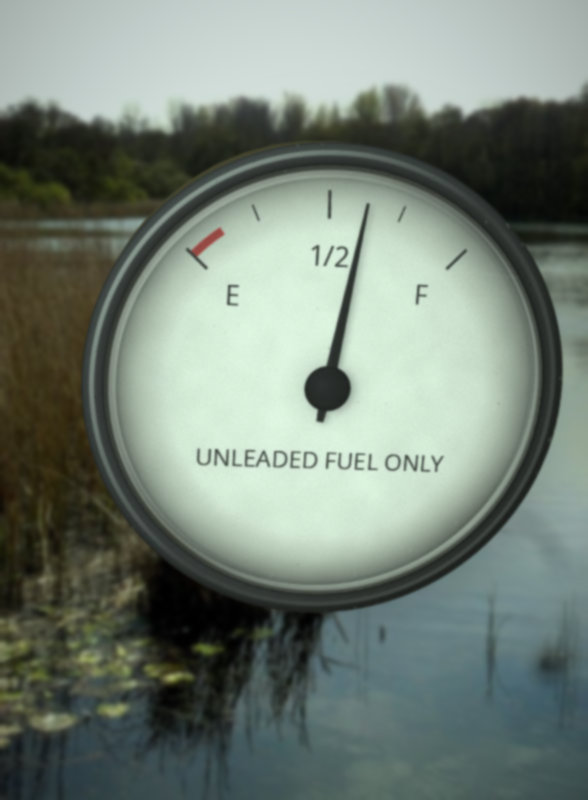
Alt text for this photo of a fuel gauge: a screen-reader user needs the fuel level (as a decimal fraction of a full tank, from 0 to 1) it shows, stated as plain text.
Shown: 0.625
